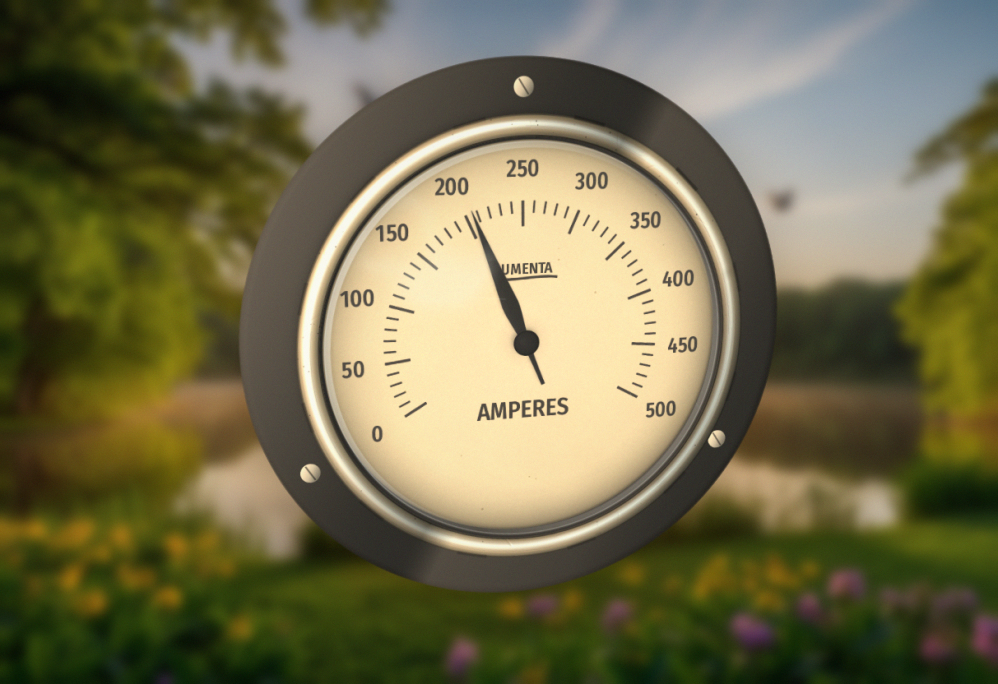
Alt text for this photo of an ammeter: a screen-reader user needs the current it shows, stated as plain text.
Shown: 205 A
